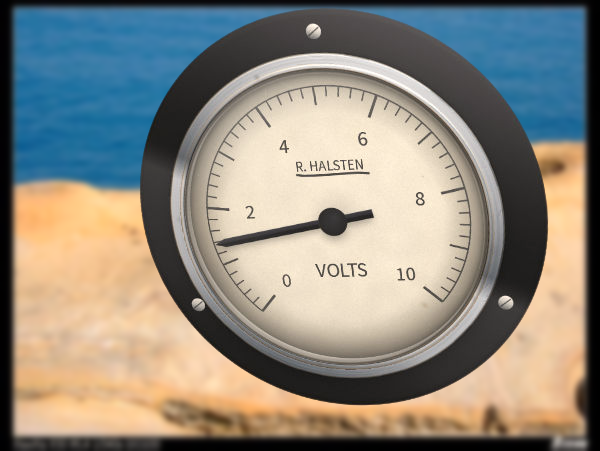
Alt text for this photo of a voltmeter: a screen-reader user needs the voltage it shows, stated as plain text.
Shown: 1.4 V
